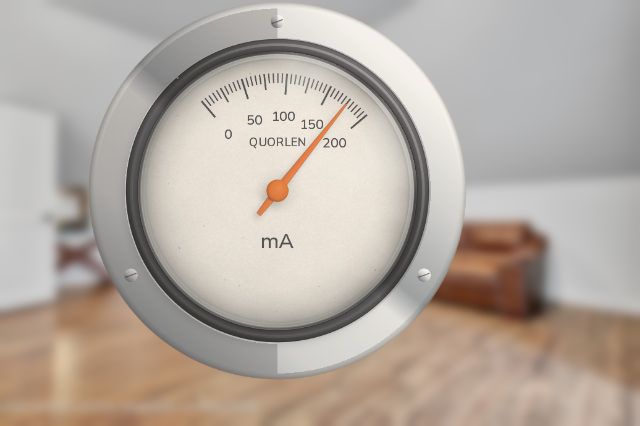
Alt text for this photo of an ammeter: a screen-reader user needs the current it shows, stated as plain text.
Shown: 175 mA
